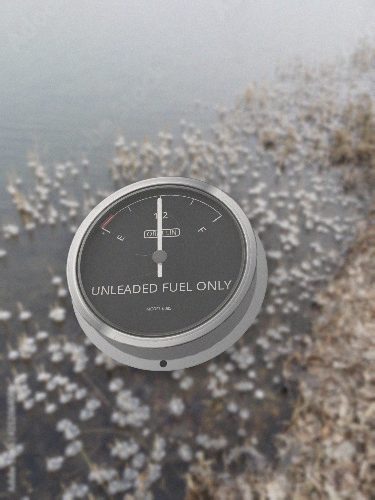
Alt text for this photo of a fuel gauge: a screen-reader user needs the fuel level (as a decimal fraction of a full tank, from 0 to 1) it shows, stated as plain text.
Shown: 0.5
